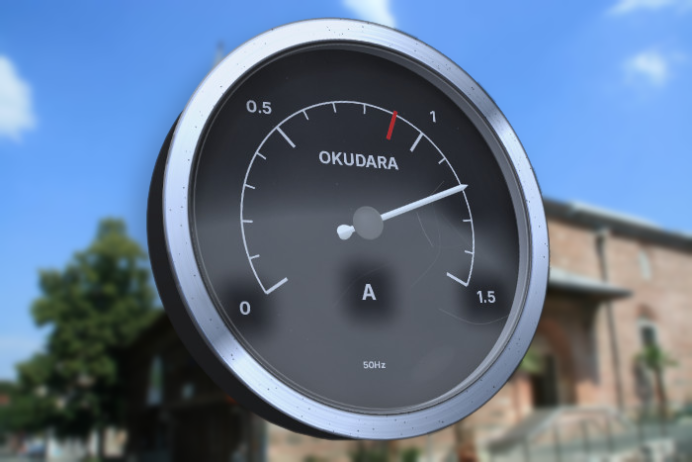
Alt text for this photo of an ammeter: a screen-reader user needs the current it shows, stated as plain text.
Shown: 1.2 A
